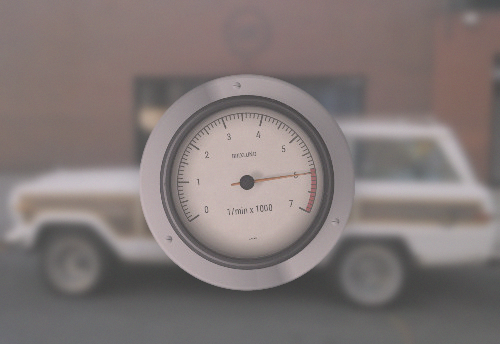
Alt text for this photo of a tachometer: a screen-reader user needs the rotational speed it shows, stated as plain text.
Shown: 6000 rpm
